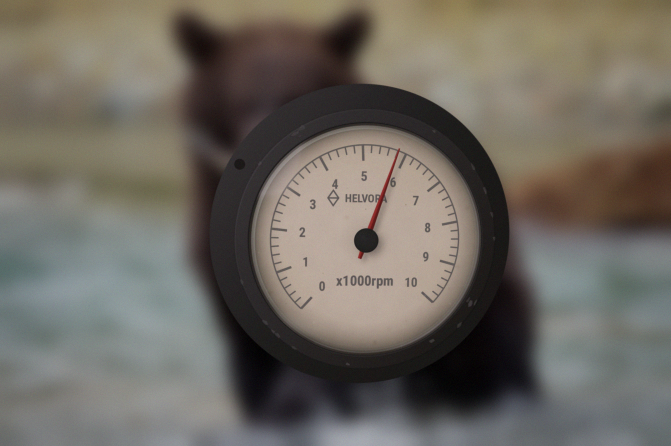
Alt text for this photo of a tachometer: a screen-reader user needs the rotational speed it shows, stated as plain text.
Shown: 5800 rpm
